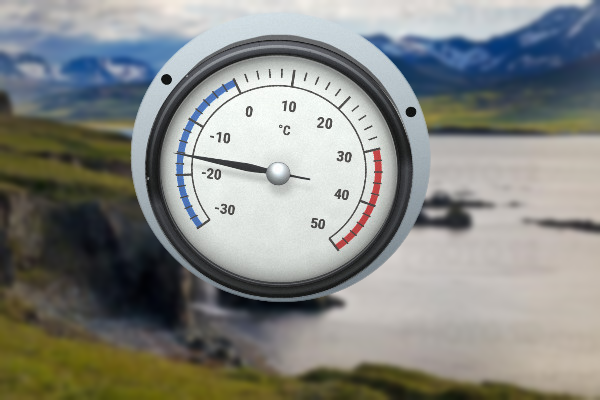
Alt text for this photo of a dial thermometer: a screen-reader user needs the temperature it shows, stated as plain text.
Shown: -16 °C
